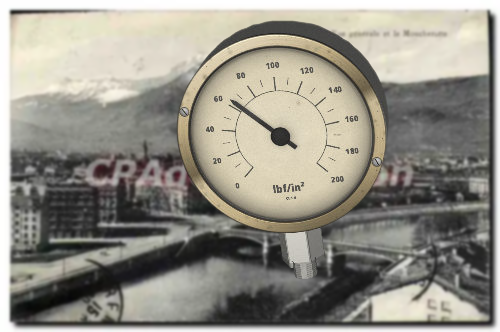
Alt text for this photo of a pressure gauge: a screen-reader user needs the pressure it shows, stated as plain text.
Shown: 65 psi
